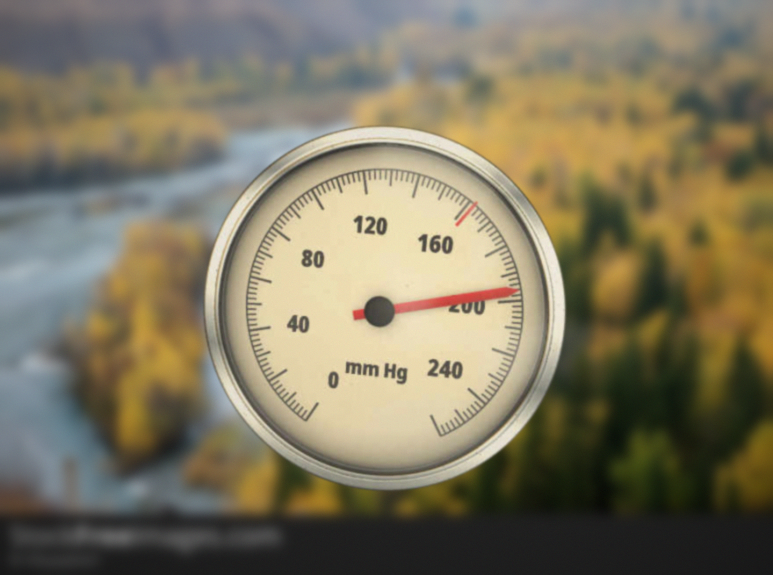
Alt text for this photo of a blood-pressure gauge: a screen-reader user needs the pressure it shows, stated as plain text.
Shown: 196 mmHg
